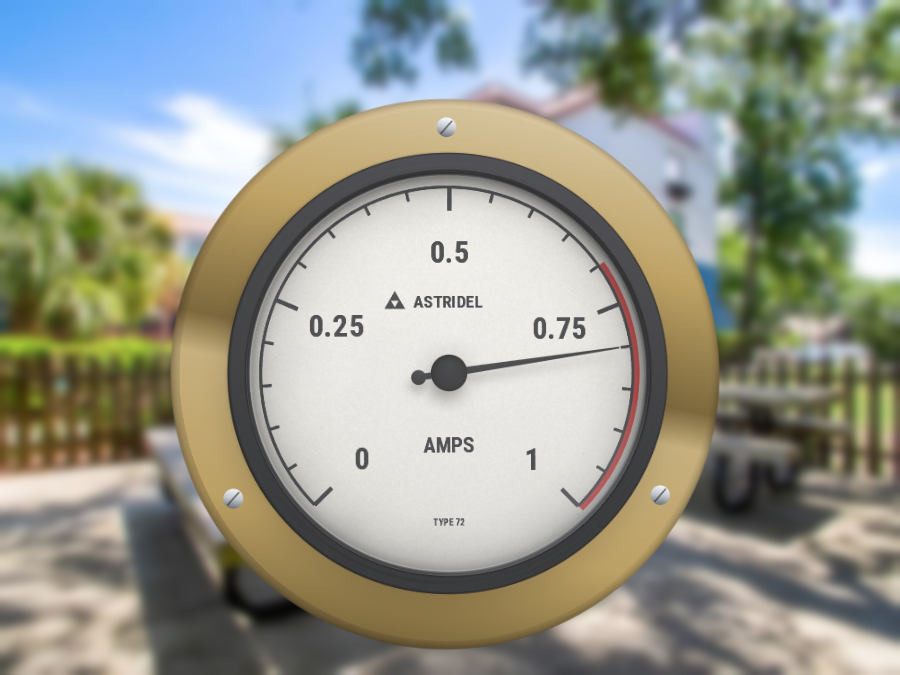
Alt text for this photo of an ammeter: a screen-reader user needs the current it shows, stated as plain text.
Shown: 0.8 A
